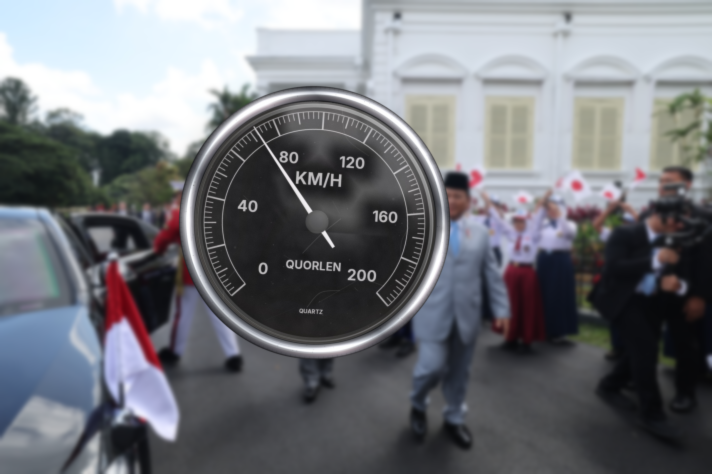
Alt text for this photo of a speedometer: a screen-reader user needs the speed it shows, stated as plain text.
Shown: 72 km/h
